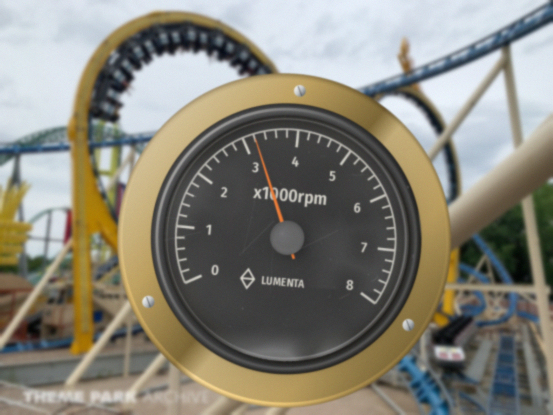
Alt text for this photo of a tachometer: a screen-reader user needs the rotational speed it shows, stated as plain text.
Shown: 3200 rpm
